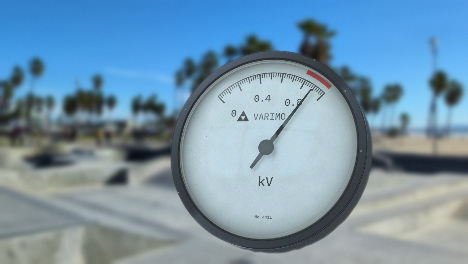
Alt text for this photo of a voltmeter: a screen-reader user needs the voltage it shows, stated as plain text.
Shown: 0.9 kV
